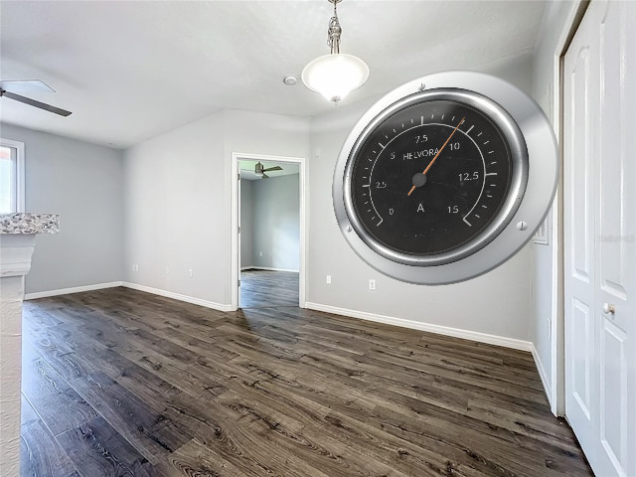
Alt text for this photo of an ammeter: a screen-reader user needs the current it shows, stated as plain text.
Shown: 9.5 A
